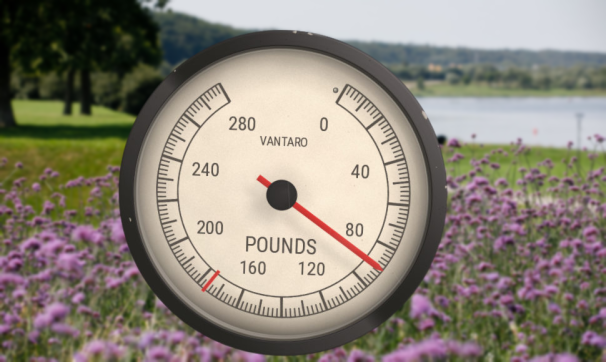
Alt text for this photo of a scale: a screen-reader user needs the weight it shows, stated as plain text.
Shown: 90 lb
